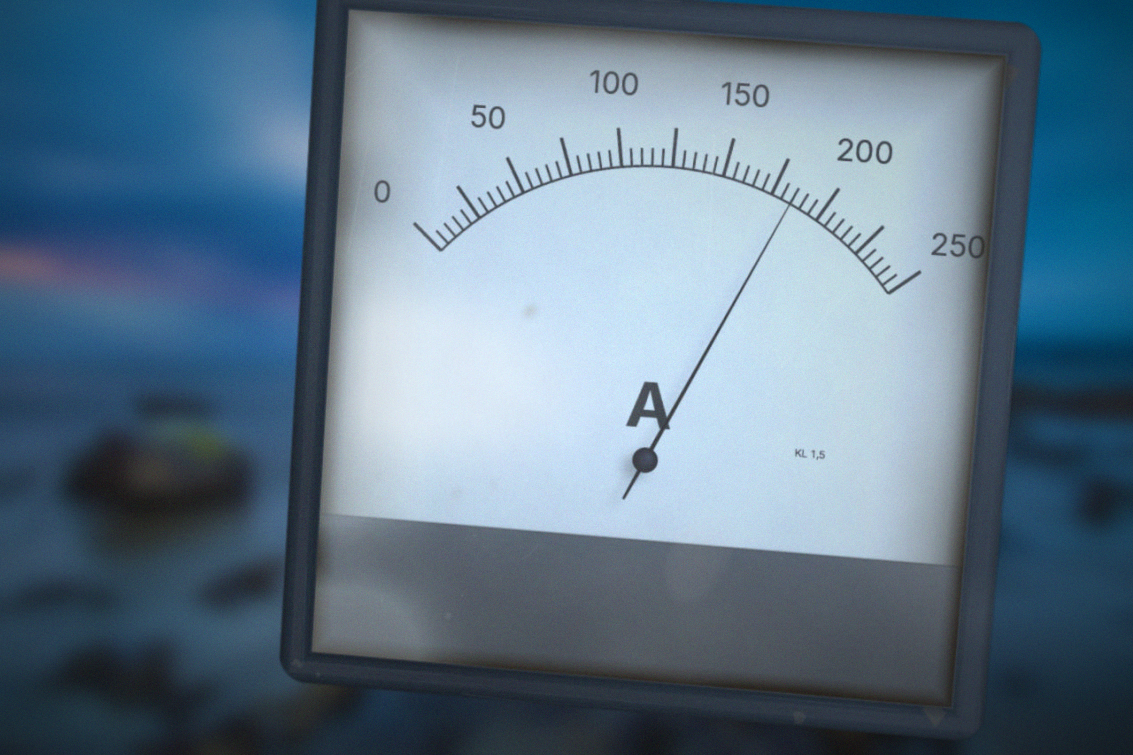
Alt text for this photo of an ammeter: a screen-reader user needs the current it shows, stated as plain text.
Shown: 185 A
